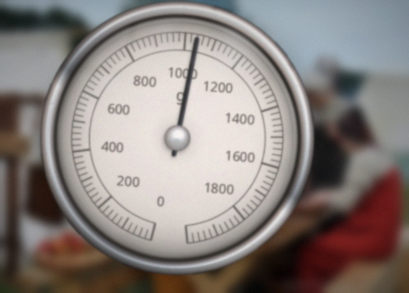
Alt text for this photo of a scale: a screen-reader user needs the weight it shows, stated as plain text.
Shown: 1040 g
